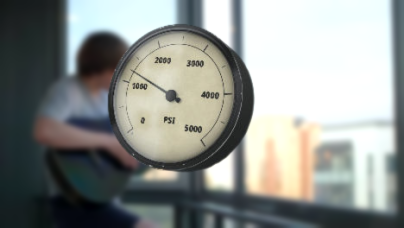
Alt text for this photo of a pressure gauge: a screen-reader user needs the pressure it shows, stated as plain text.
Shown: 1250 psi
